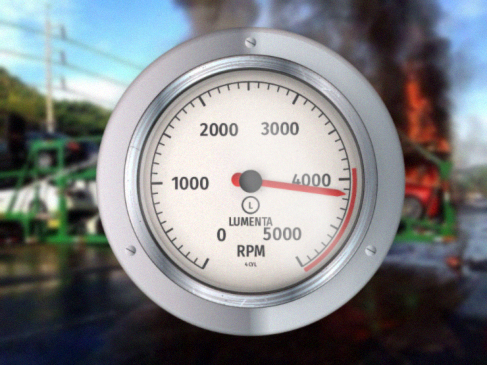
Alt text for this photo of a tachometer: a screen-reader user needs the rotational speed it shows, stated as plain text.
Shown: 4150 rpm
